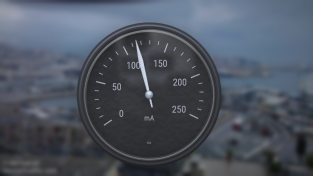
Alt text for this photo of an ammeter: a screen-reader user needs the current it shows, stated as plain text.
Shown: 115 mA
